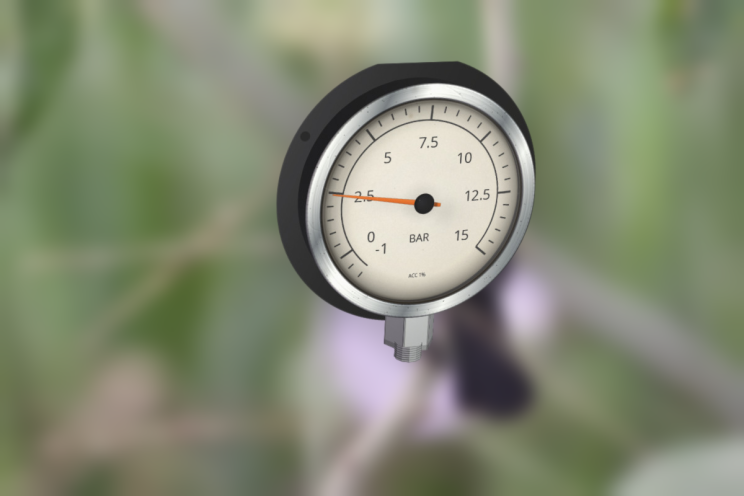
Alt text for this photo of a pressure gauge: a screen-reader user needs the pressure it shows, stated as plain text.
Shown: 2.5 bar
